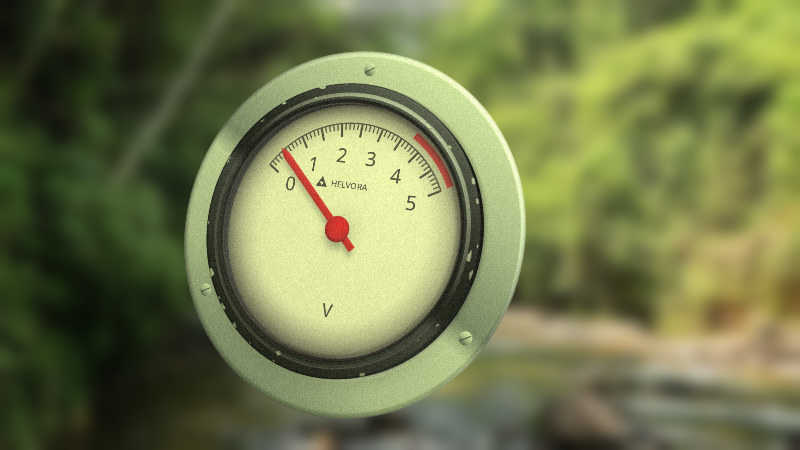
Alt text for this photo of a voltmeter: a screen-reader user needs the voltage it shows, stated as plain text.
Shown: 0.5 V
